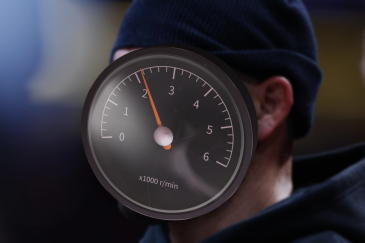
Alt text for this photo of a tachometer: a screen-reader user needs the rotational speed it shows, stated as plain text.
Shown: 2200 rpm
